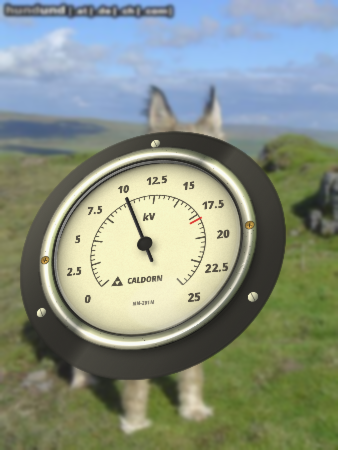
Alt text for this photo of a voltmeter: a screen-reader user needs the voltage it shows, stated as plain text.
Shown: 10 kV
